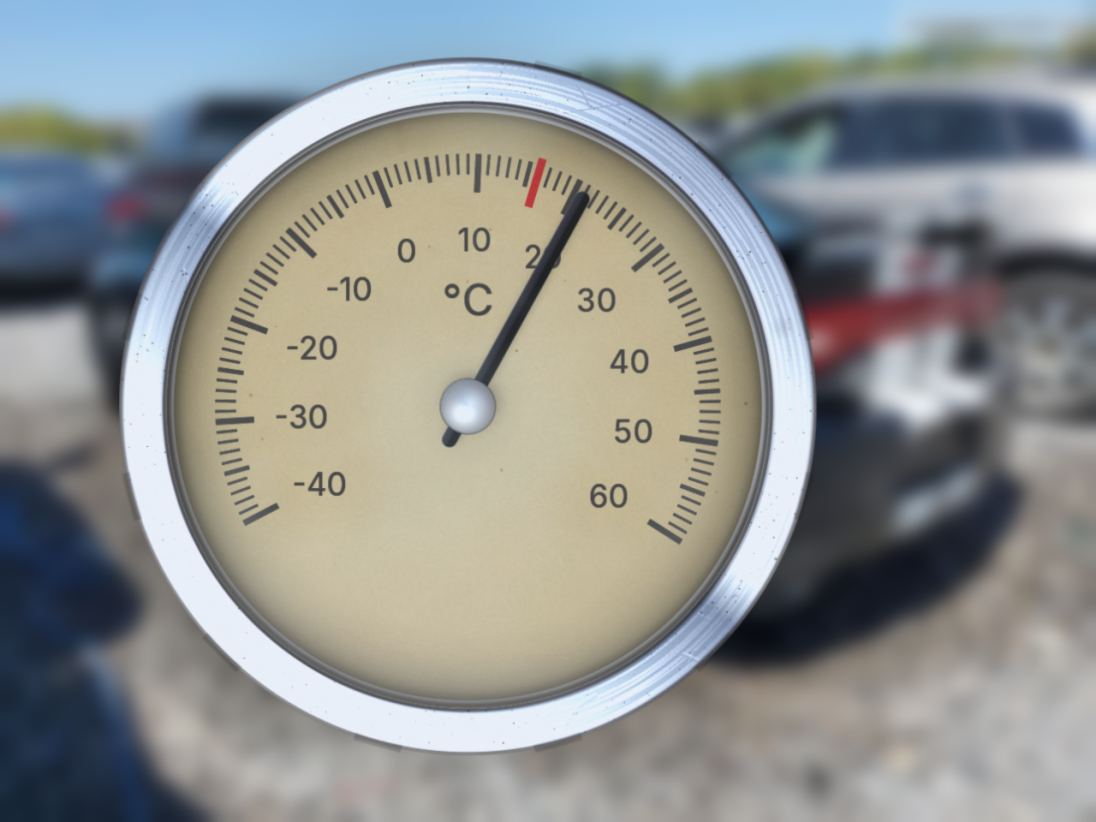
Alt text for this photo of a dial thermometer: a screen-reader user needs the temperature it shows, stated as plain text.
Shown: 21 °C
